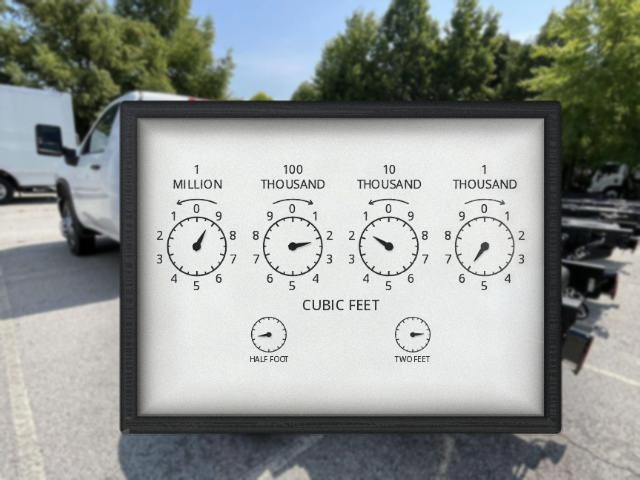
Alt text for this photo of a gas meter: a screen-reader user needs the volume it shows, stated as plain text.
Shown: 921600 ft³
